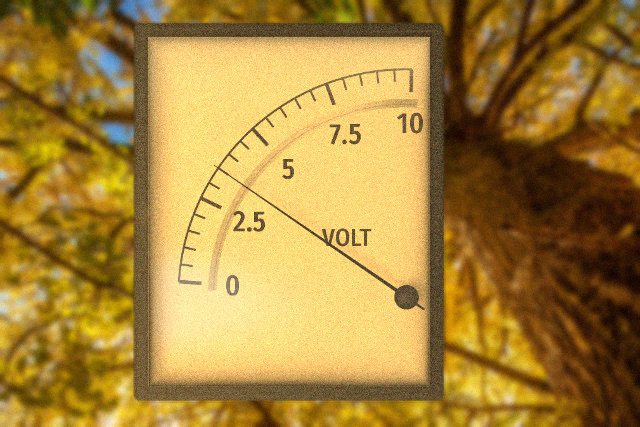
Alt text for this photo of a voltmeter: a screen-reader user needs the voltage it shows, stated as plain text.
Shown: 3.5 V
